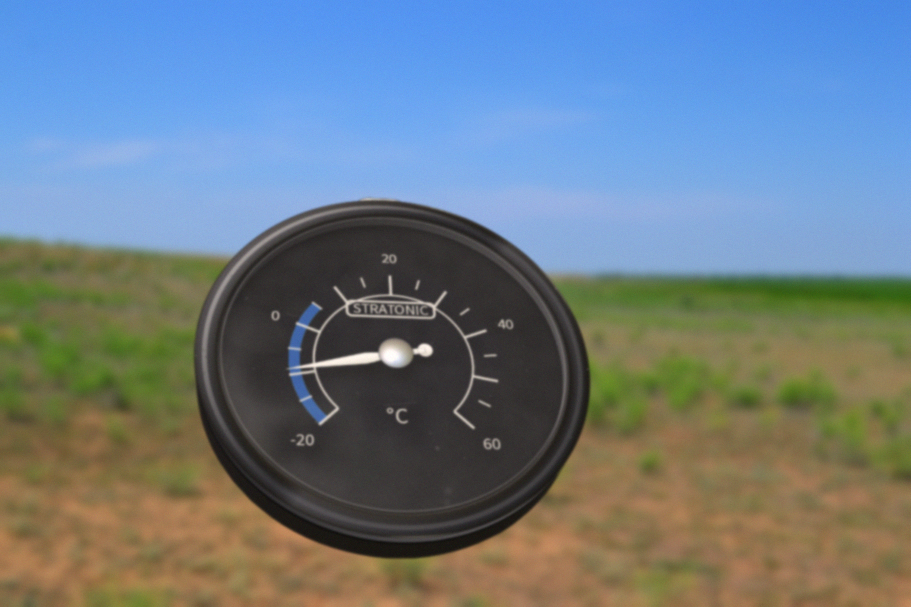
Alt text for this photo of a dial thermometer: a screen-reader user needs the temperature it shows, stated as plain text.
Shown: -10 °C
